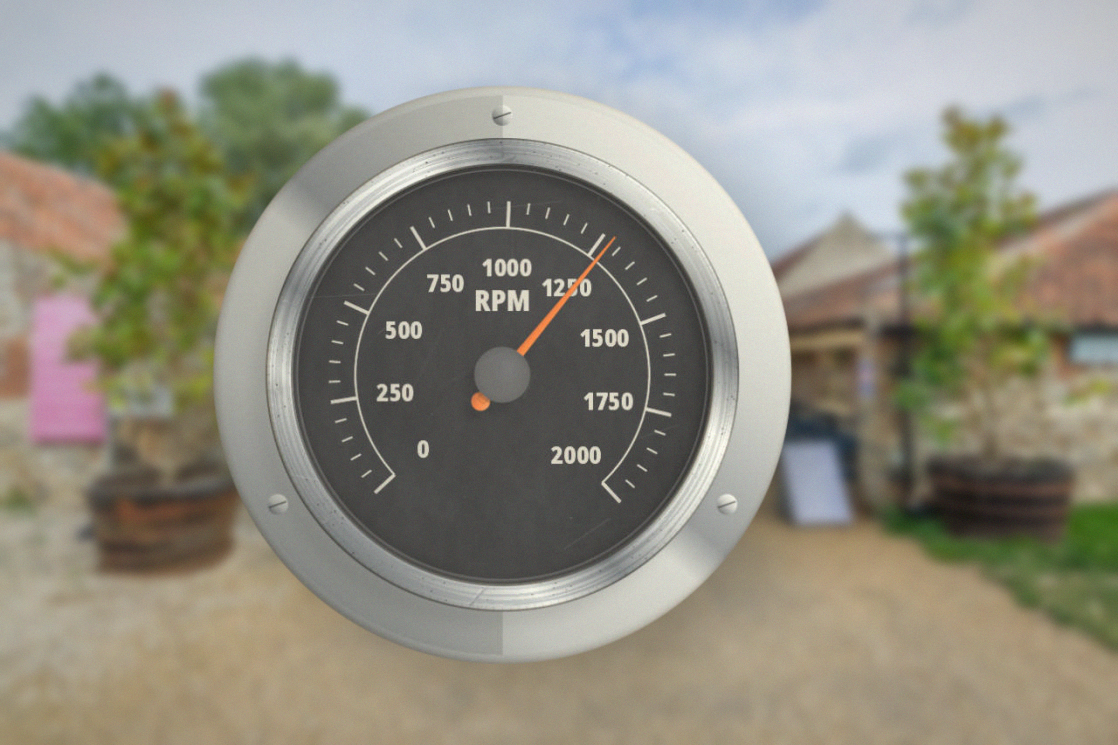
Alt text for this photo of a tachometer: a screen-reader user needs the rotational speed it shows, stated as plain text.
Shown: 1275 rpm
